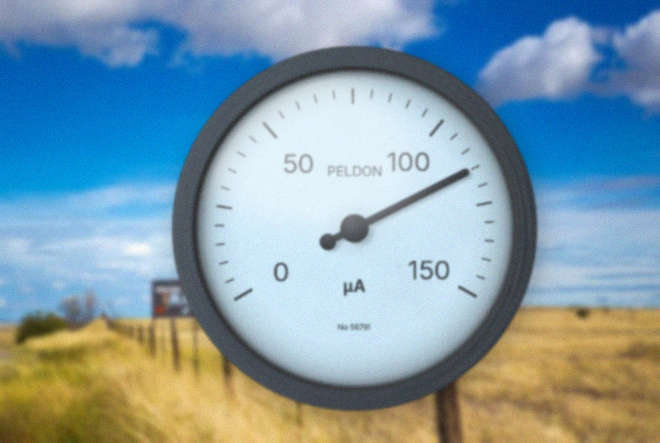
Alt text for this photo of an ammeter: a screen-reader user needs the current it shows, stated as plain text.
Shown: 115 µA
